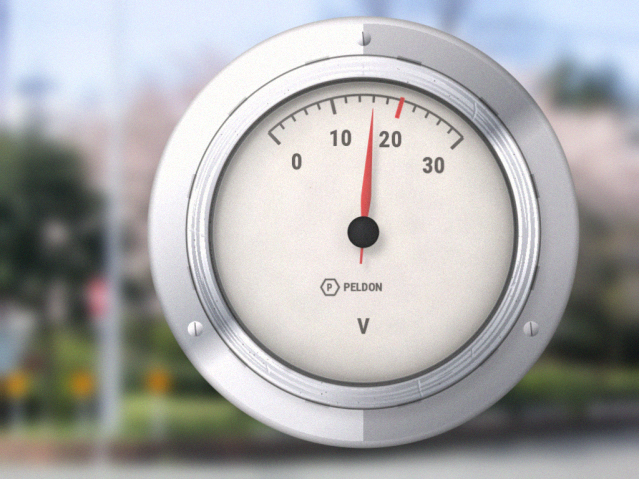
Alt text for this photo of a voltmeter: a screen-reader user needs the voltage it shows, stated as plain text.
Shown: 16 V
